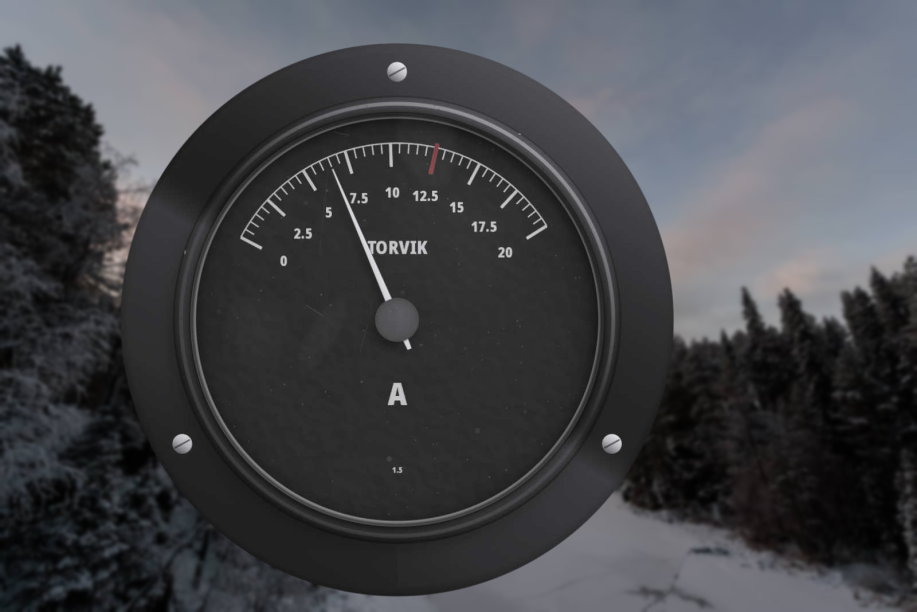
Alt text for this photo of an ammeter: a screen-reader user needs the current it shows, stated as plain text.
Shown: 6.5 A
